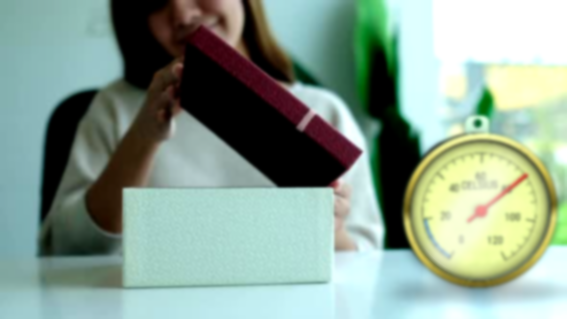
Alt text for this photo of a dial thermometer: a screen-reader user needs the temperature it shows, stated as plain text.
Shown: 80 °C
